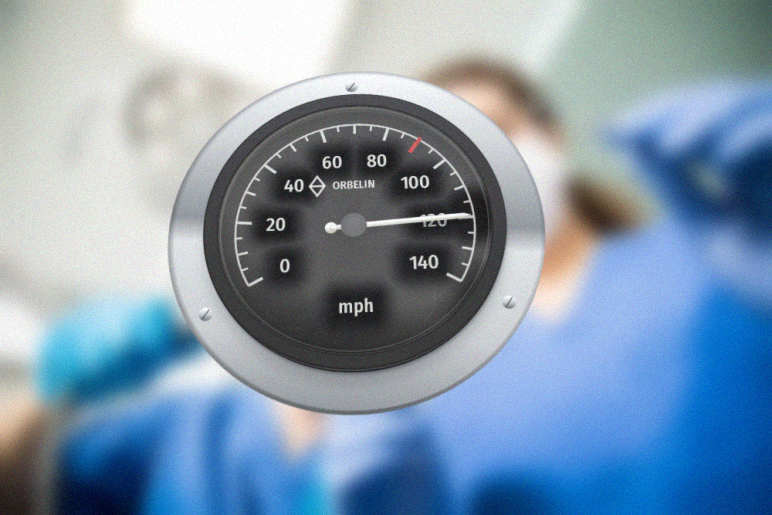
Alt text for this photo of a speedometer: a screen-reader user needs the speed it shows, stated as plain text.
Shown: 120 mph
